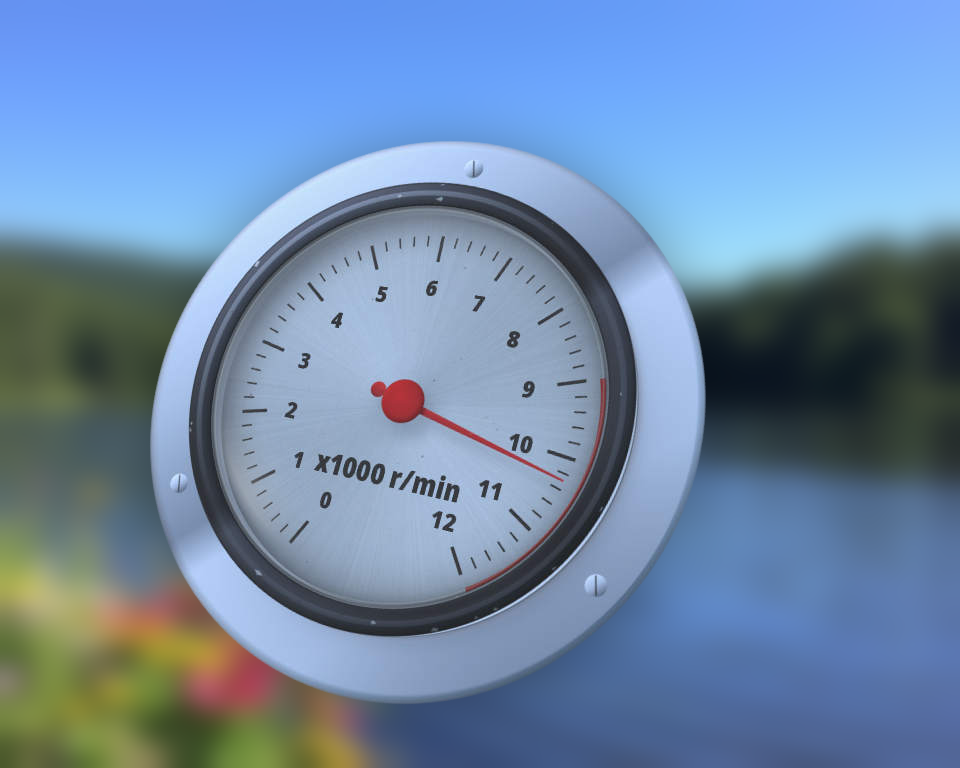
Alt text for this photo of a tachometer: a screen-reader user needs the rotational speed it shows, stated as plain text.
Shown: 10300 rpm
